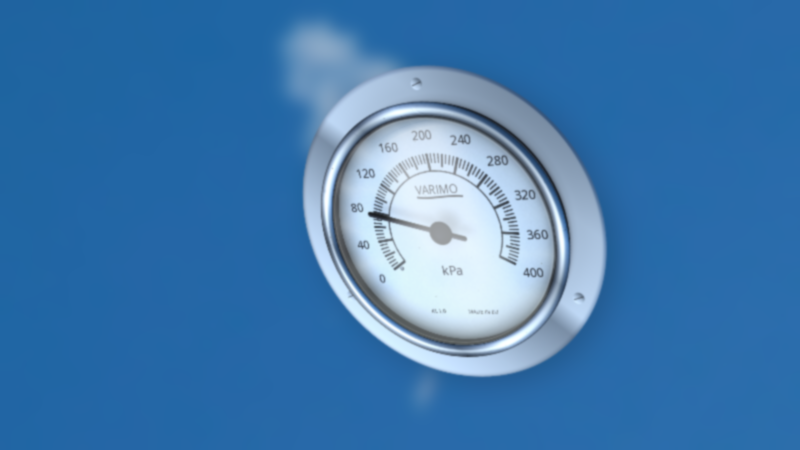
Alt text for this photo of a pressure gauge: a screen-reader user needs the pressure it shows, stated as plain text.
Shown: 80 kPa
